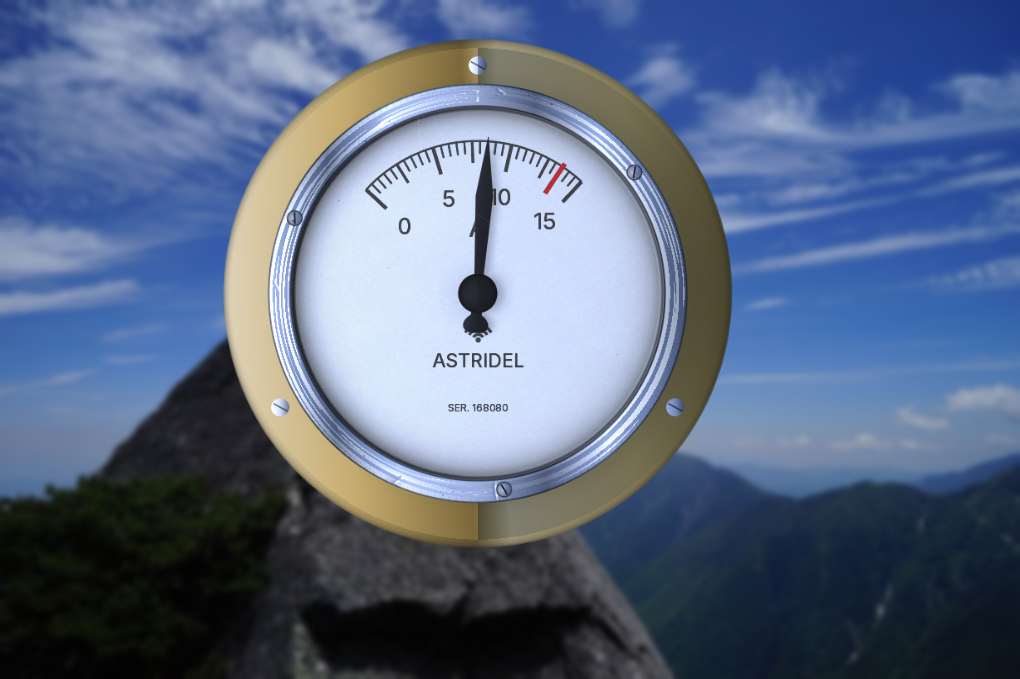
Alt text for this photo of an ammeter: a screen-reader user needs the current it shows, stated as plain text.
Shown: 8.5 A
